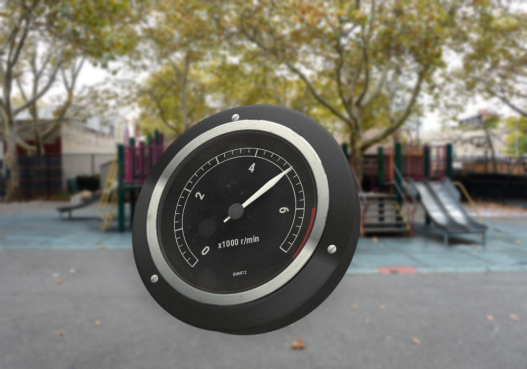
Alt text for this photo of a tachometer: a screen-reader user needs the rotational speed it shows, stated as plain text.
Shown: 5000 rpm
